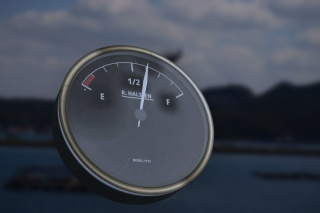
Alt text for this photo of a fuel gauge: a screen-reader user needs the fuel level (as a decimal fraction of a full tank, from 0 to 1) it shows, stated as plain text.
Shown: 0.625
